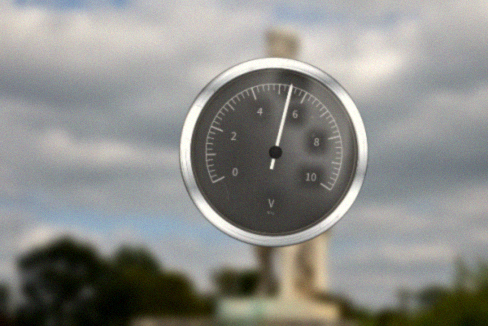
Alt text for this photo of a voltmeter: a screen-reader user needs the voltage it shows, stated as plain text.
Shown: 5.4 V
